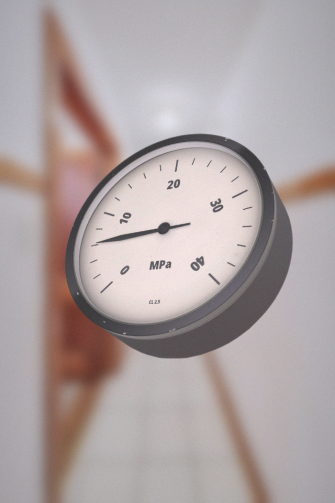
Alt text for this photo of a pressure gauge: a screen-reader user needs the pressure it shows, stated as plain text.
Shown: 6 MPa
